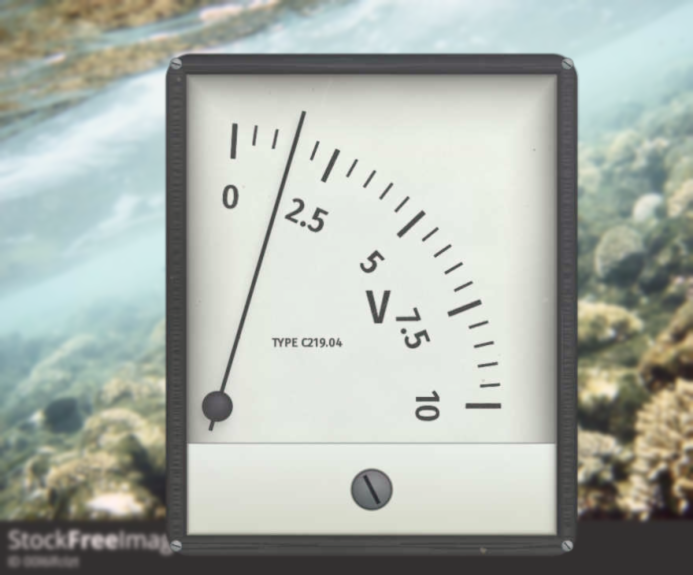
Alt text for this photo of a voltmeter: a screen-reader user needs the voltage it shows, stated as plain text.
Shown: 1.5 V
